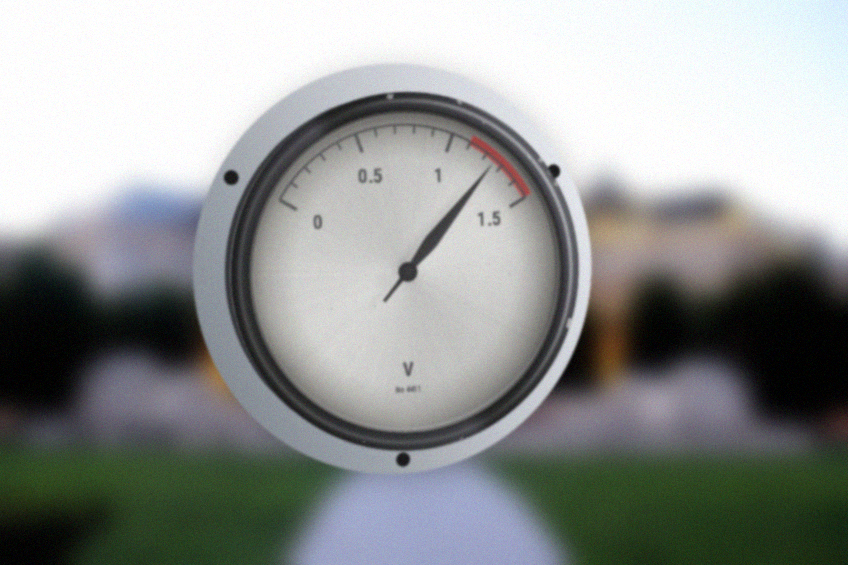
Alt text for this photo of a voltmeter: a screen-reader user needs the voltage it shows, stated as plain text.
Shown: 1.25 V
